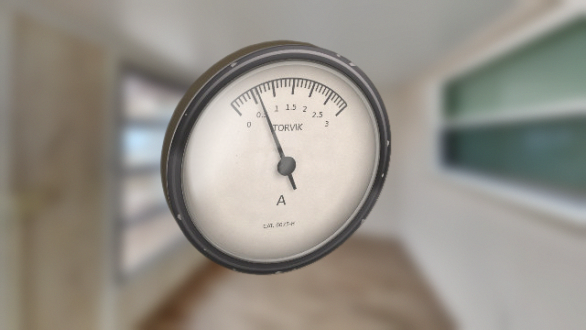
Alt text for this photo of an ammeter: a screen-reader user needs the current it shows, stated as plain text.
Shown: 0.6 A
